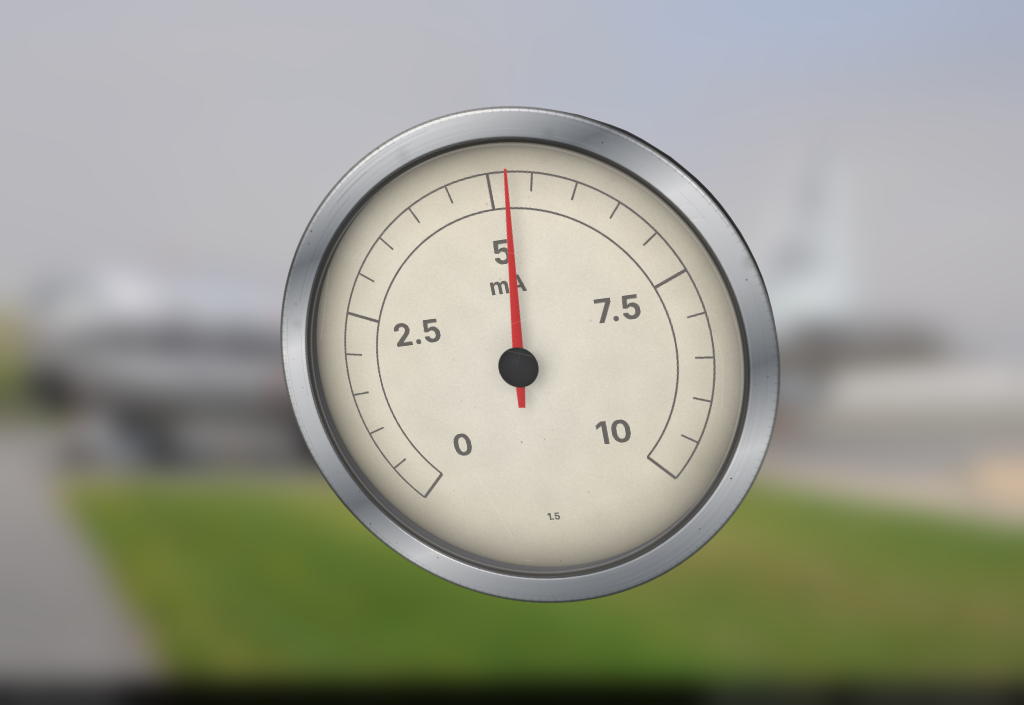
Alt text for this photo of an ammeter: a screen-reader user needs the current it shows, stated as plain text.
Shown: 5.25 mA
